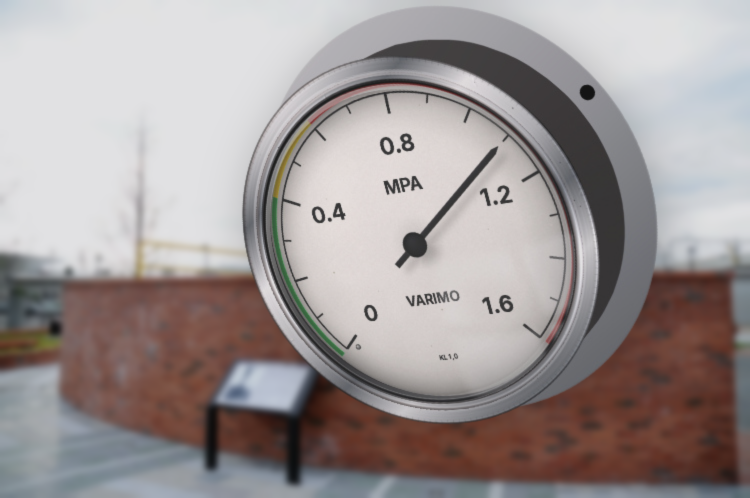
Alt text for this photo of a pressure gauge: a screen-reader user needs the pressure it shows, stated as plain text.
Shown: 1.1 MPa
